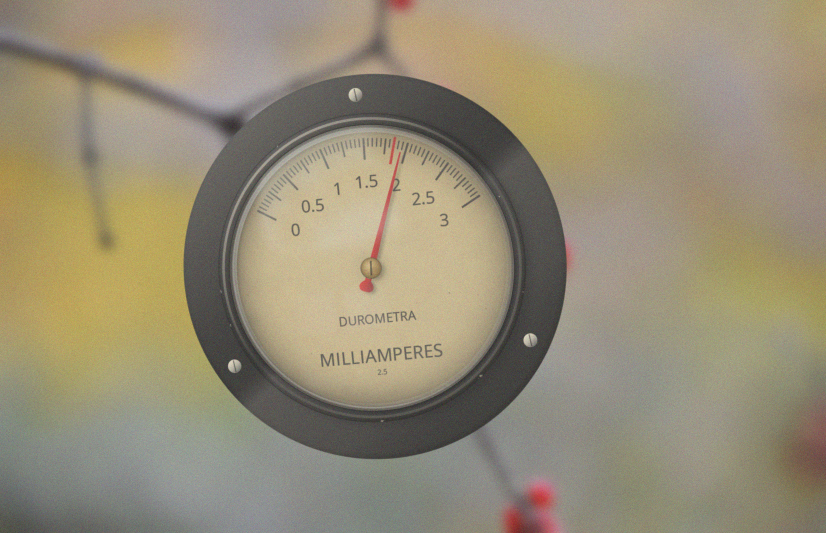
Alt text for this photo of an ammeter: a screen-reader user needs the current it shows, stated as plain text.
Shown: 1.95 mA
